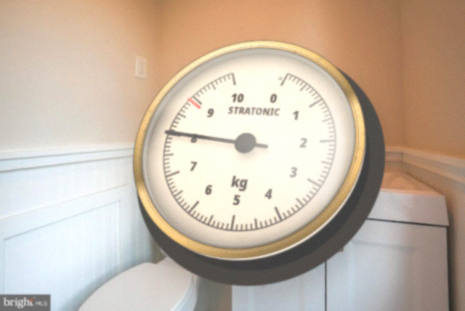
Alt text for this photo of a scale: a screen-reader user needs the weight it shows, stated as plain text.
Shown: 8 kg
